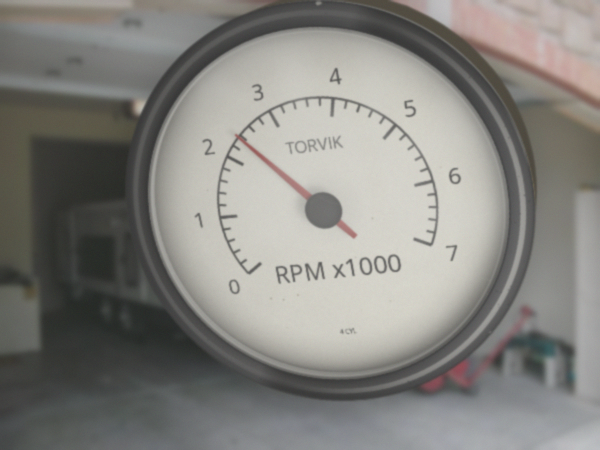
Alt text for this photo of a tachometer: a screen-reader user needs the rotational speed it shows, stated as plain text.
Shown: 2400 rpm
